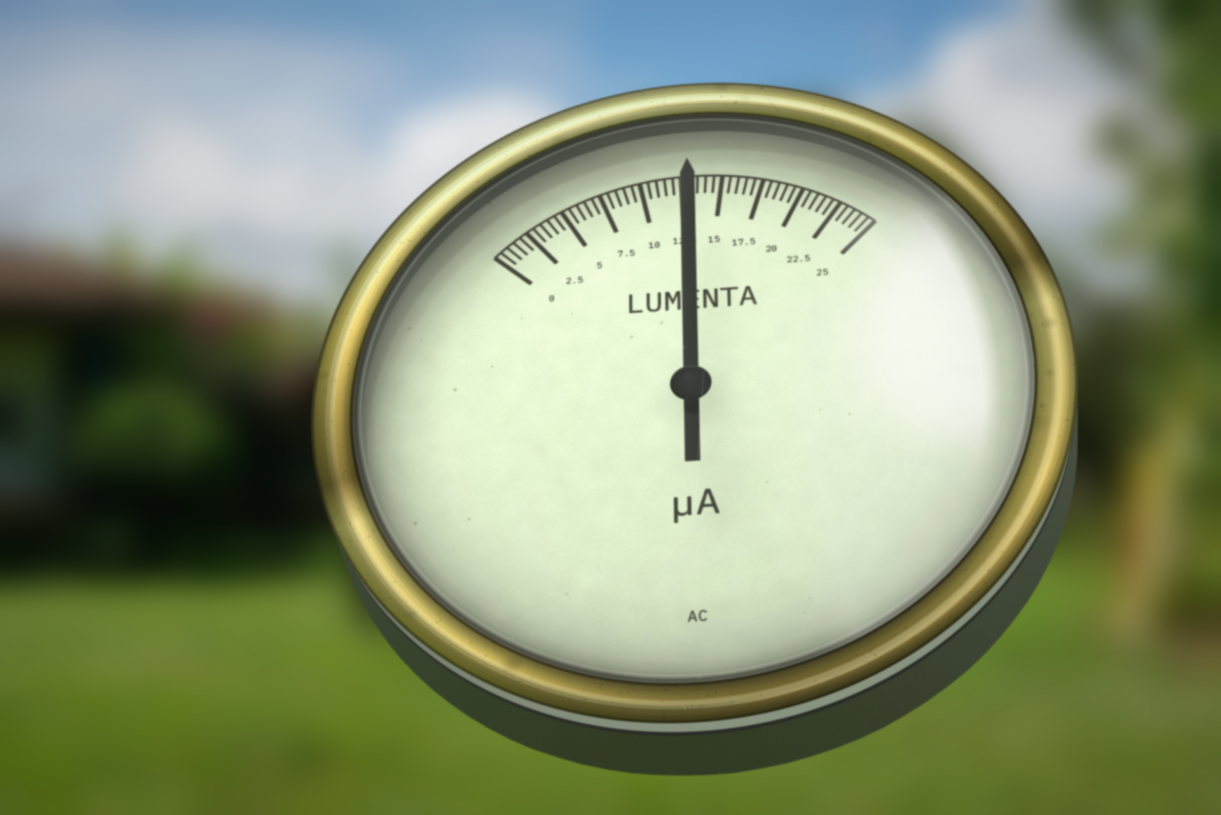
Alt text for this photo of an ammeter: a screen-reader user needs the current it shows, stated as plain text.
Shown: 13 µA
